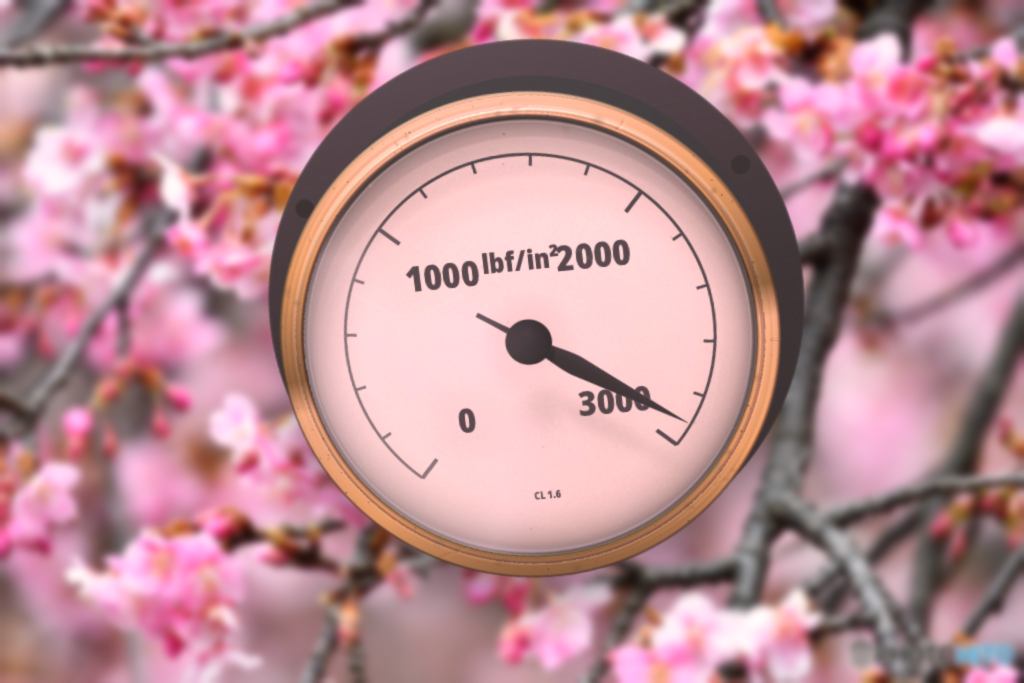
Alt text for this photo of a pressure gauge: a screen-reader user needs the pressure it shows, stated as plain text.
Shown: 2900 psi
